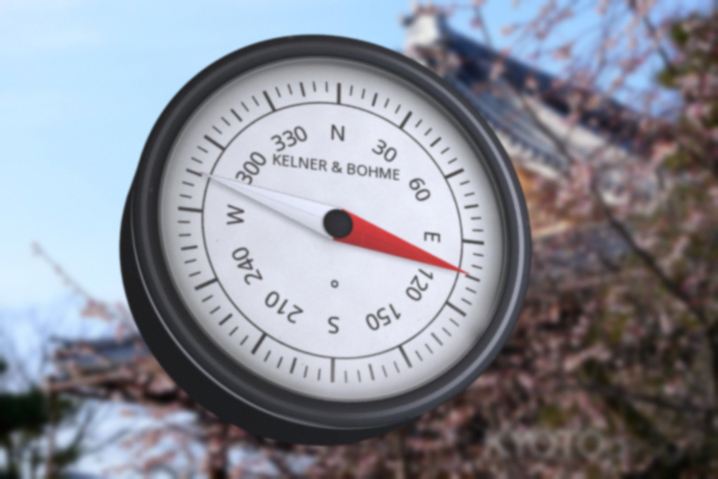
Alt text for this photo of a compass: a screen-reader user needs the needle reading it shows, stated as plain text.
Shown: 105 °
